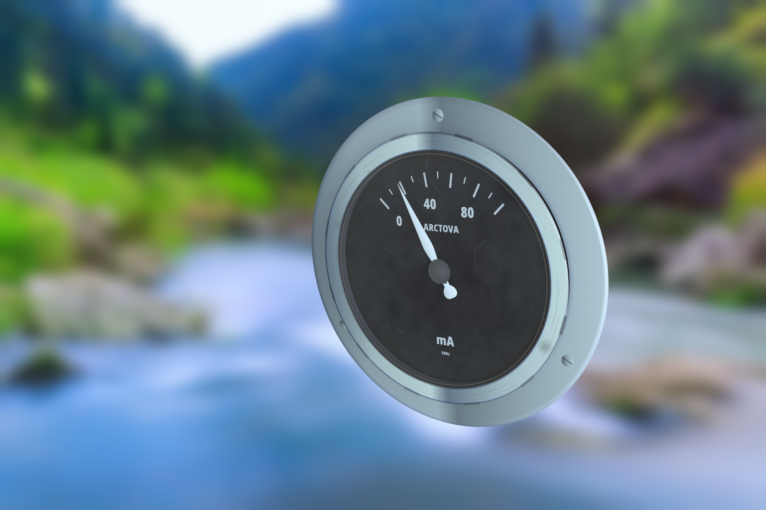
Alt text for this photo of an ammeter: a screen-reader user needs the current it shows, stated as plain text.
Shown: 20 mA
